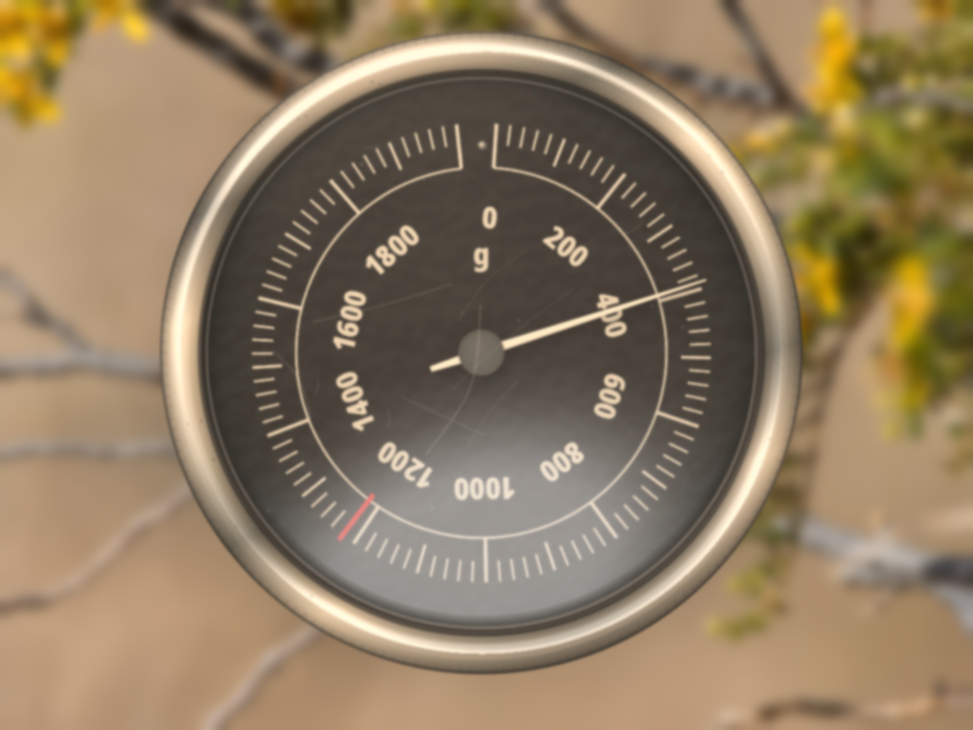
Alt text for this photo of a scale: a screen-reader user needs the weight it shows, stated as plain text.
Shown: 390 g
